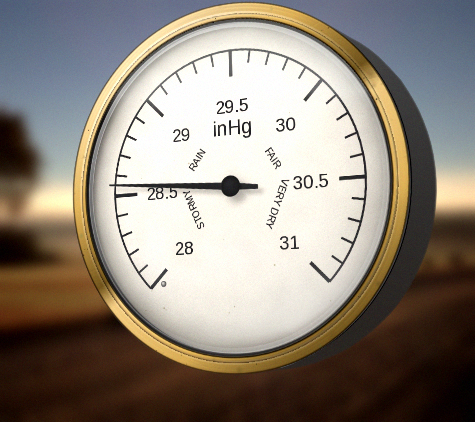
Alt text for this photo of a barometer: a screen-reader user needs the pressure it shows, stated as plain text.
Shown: 28.55 inHg
